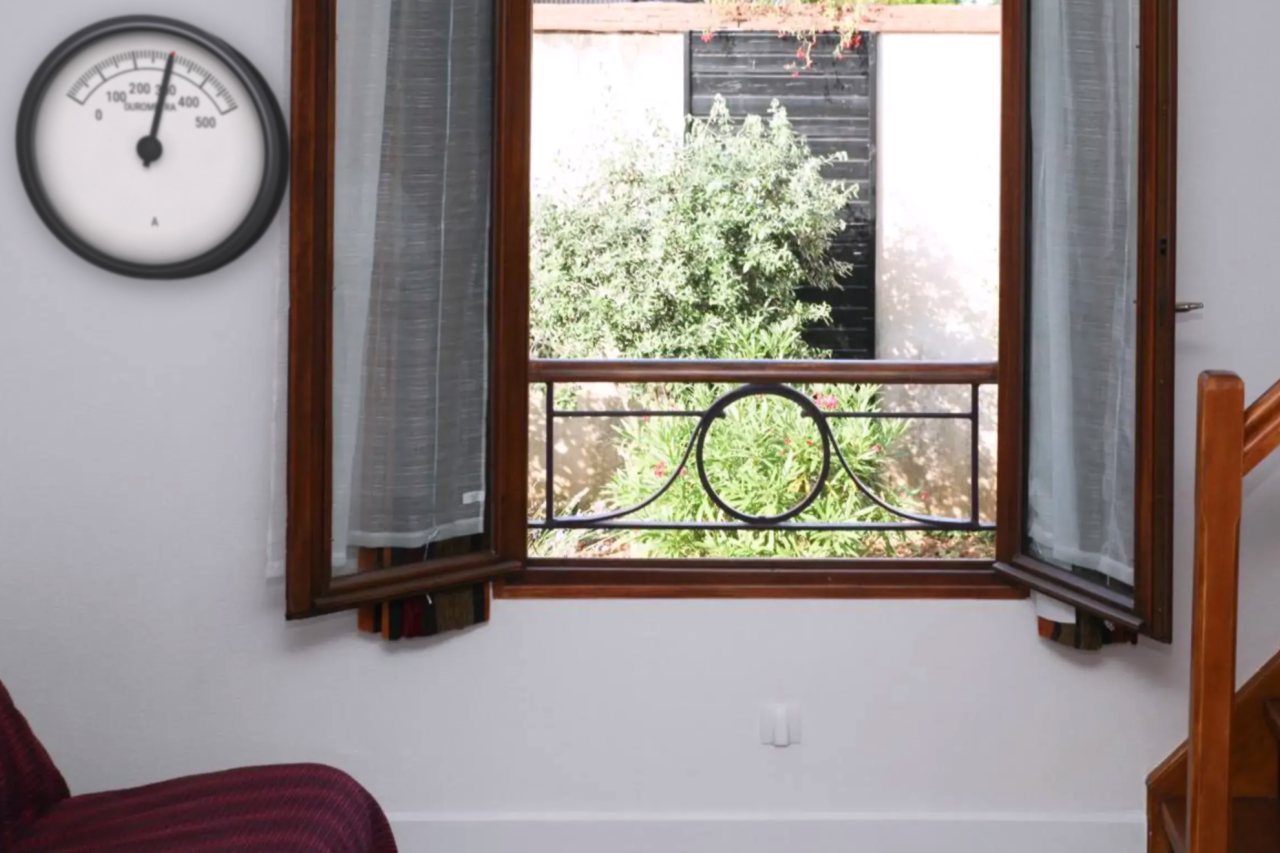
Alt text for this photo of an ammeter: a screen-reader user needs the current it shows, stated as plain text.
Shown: 300 A
